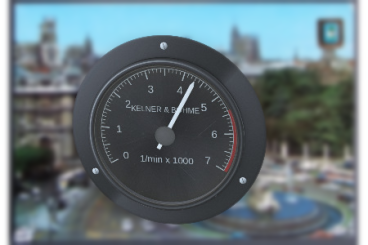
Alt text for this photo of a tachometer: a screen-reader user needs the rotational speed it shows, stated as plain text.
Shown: 4300 rpm
